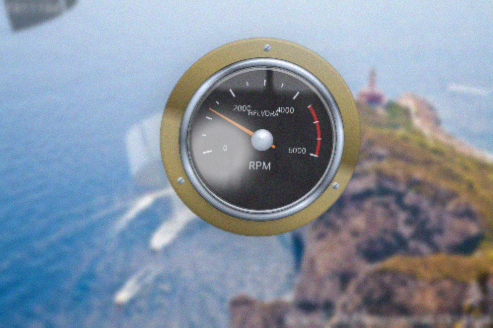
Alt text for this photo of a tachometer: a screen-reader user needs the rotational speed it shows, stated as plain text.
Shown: 1250 rpm
